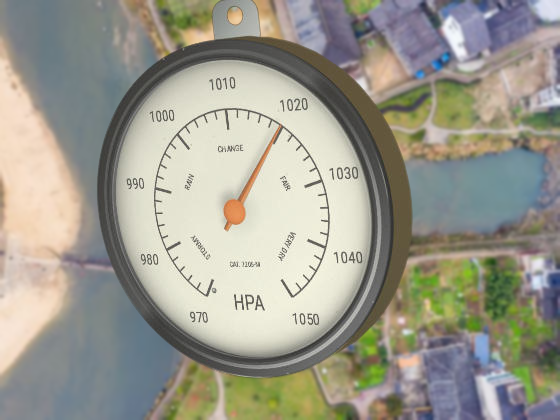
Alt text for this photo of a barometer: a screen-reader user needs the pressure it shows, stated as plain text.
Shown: 1020 hPa
